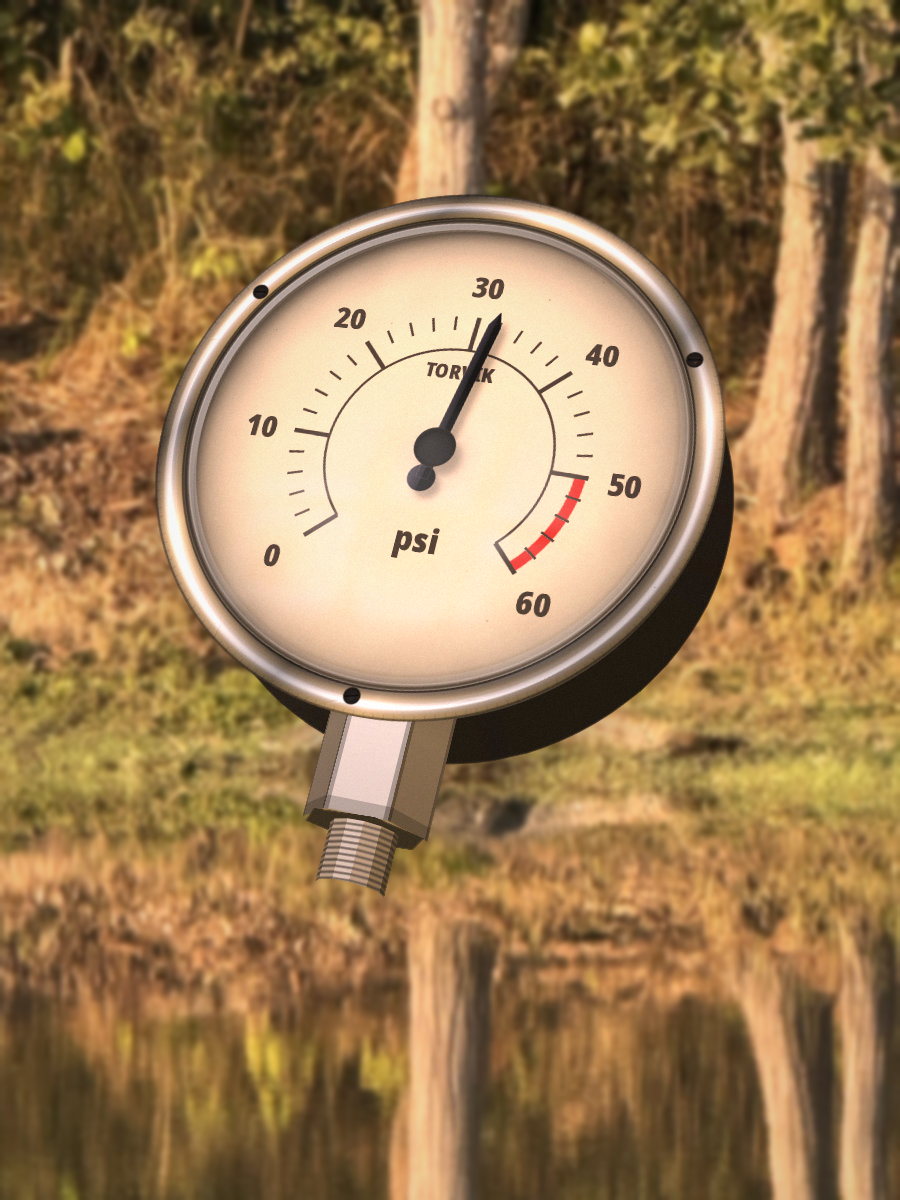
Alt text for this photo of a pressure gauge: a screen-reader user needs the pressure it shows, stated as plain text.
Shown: 32 psi
